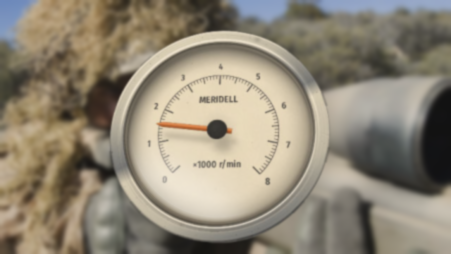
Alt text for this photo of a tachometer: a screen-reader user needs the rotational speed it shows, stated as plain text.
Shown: 1500 rpm
